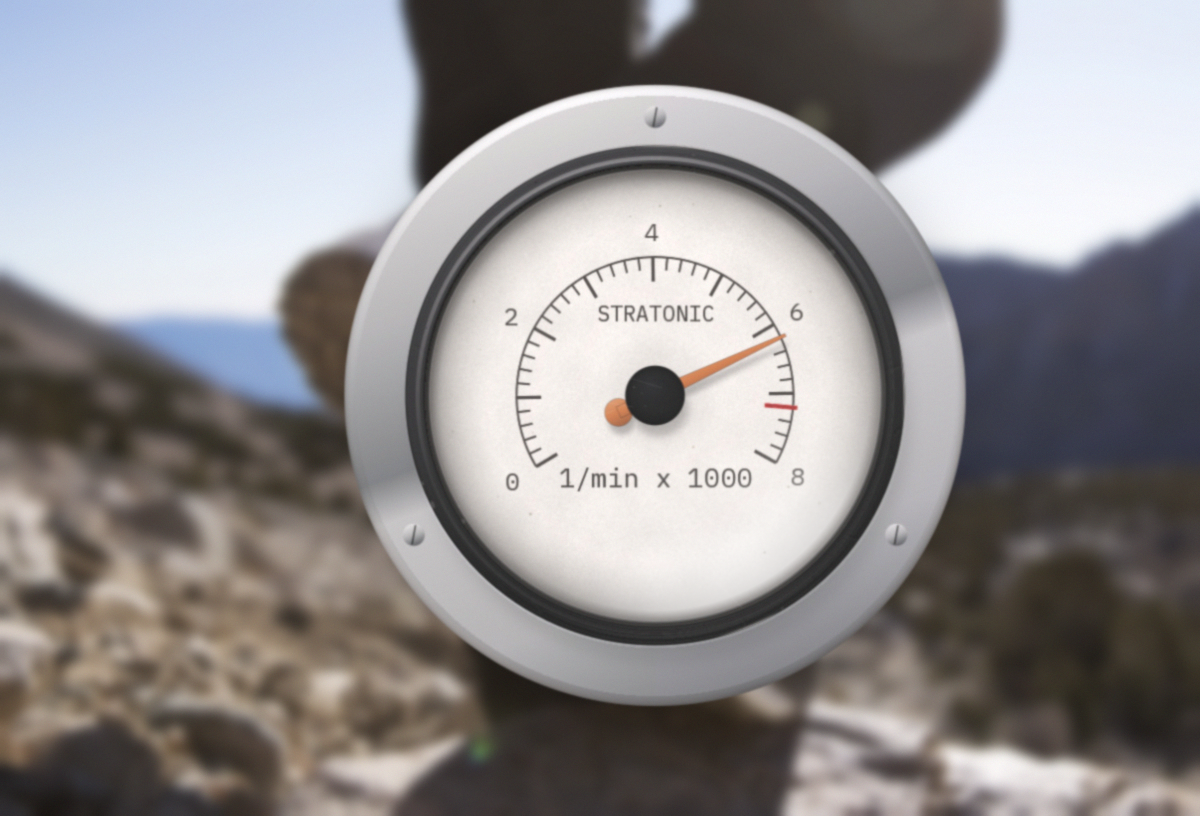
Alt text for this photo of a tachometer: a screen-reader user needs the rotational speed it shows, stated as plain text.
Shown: 6200 rpm
